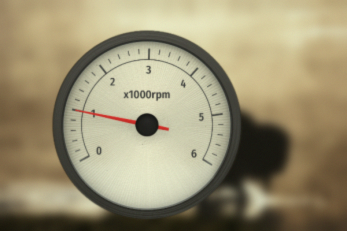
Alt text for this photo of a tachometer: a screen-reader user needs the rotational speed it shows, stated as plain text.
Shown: 1000 rpm
